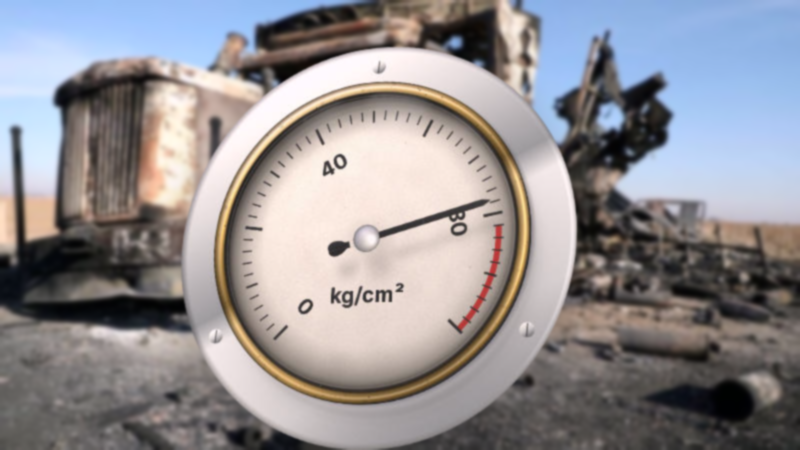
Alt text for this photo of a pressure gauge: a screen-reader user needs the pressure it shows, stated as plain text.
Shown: 78 kg/cm²
